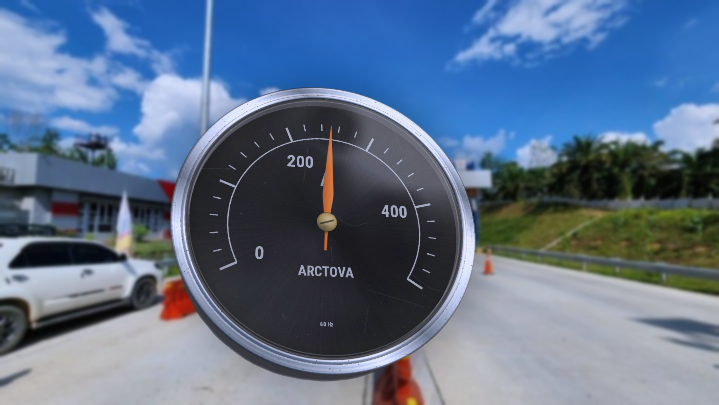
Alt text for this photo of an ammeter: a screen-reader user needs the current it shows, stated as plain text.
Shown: 250 A
